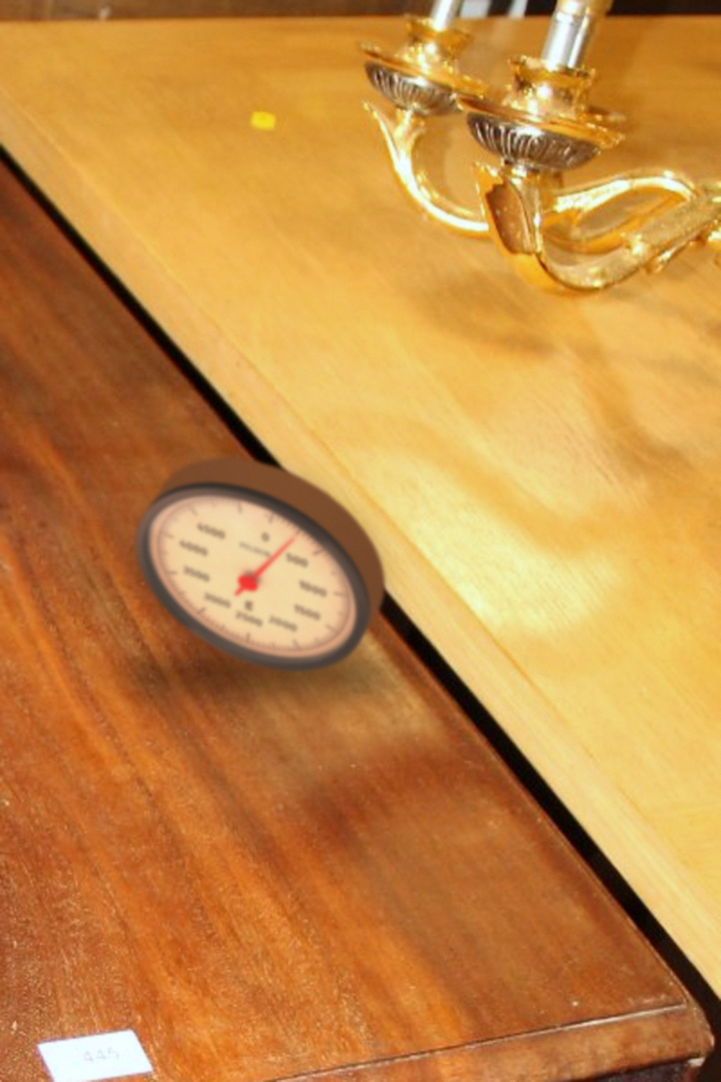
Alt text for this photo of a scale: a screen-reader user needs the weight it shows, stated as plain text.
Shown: 250 g
